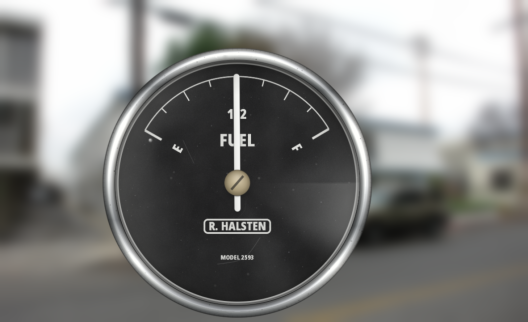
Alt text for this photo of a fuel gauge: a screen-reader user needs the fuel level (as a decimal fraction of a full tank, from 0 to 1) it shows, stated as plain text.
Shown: 0.5
